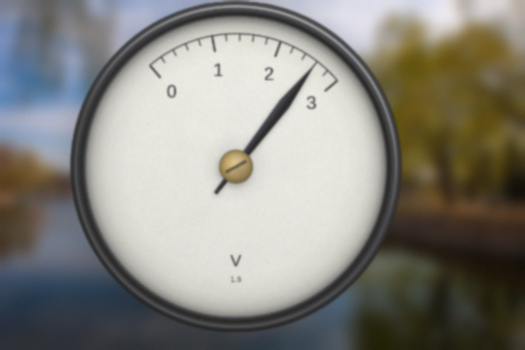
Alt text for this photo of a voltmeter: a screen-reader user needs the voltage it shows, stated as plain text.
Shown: 2.6 V
